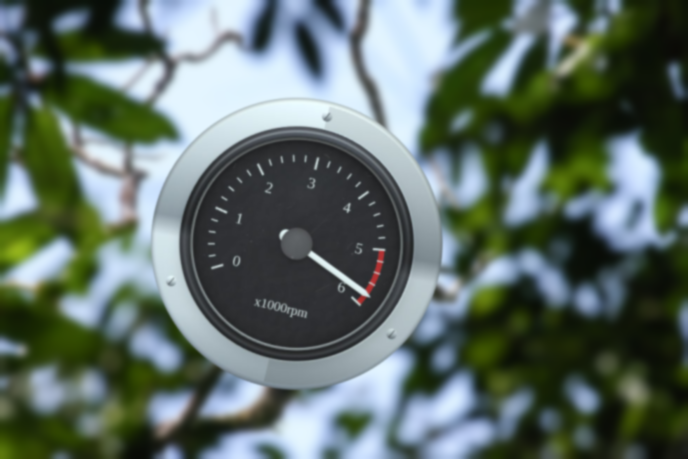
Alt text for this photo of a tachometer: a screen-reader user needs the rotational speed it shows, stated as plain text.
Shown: 5800 rpm
